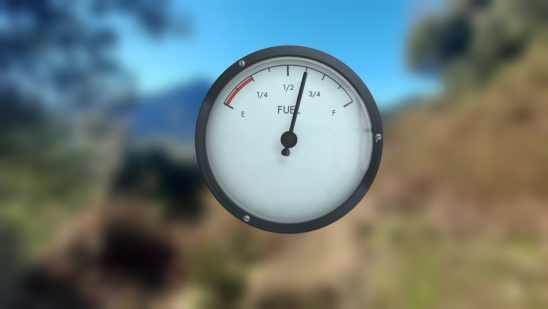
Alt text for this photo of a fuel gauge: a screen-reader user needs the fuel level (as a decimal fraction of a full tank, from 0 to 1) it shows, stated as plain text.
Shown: 0.625
